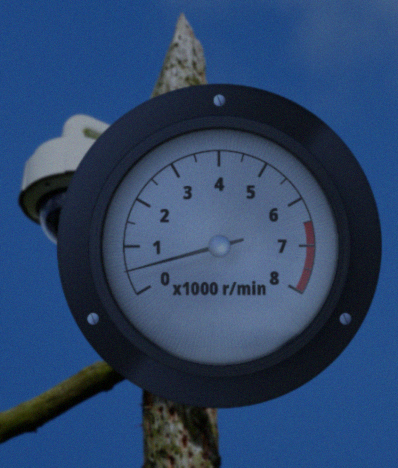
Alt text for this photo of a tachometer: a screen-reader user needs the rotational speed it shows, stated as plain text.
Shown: 500 rpm
